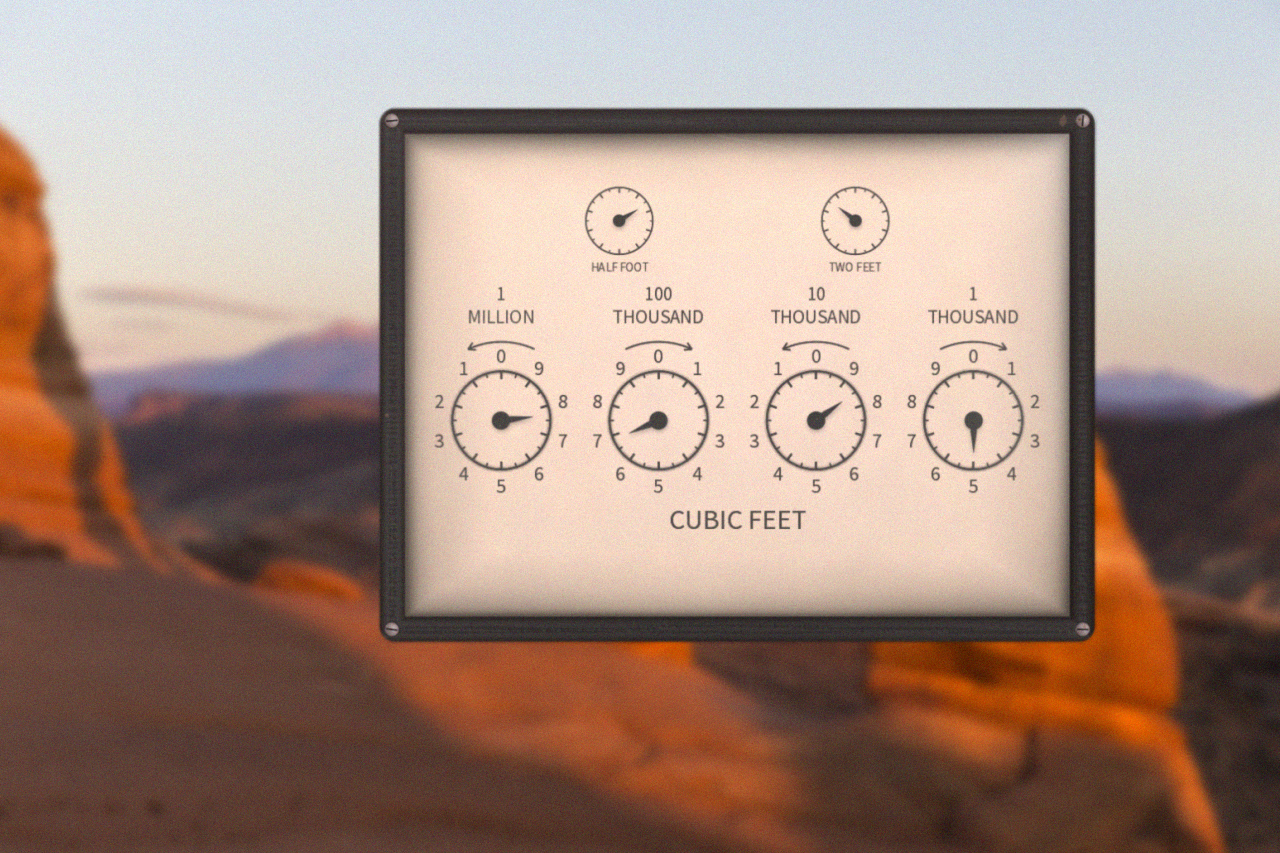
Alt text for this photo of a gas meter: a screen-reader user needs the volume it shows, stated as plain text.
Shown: 768500 ft³
